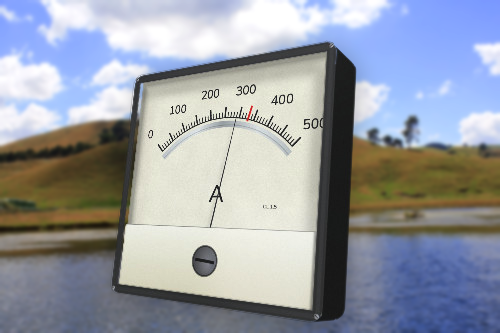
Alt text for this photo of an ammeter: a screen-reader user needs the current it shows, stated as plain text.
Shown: 300 A
